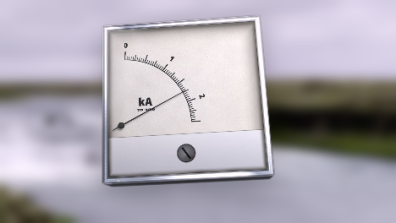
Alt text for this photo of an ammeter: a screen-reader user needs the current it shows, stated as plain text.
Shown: 1.75 kA
